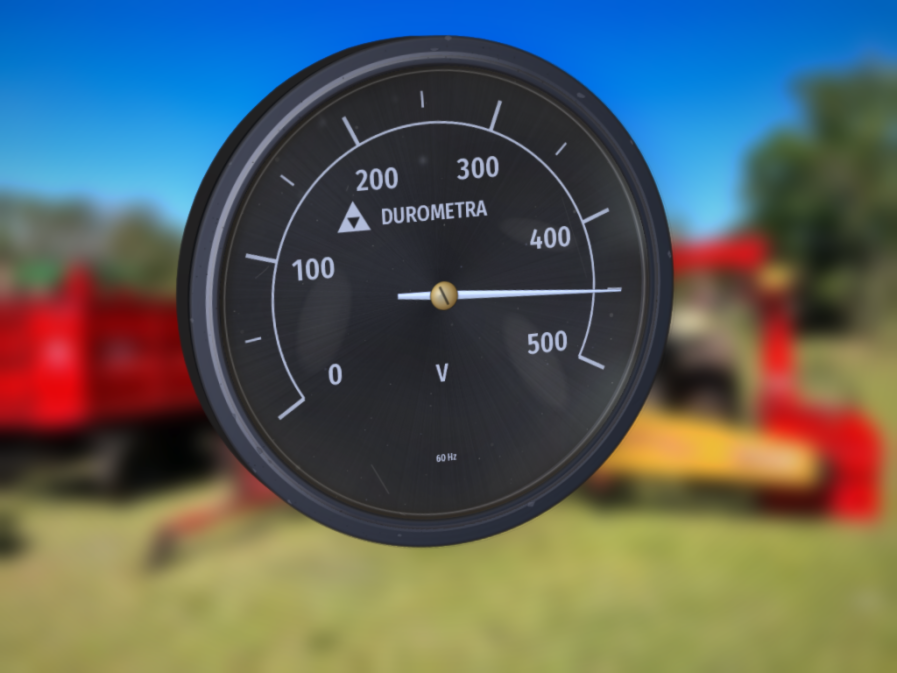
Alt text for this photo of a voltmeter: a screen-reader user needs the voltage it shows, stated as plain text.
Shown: 450 V
